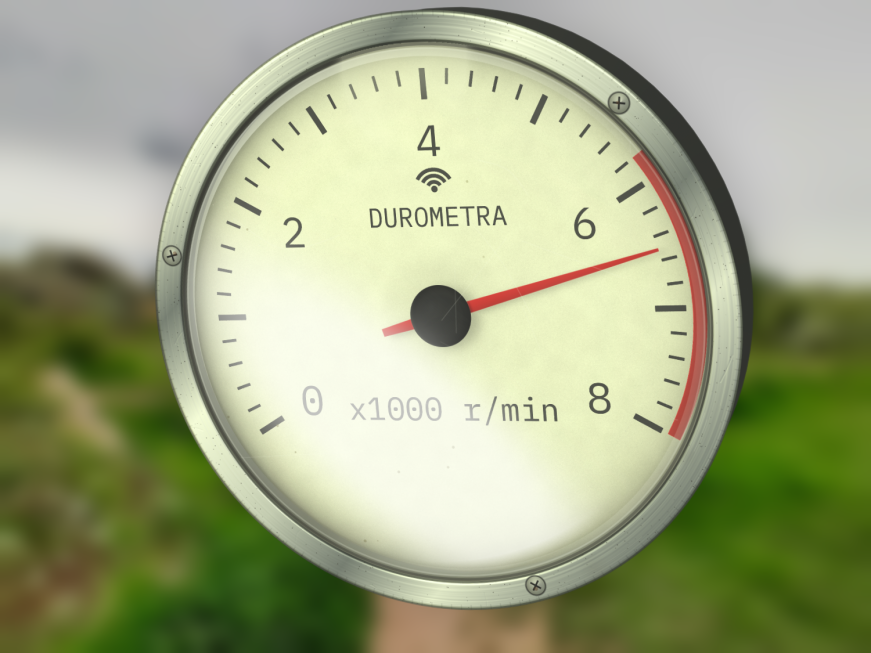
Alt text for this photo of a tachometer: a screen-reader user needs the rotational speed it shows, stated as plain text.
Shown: 6500 rpm
